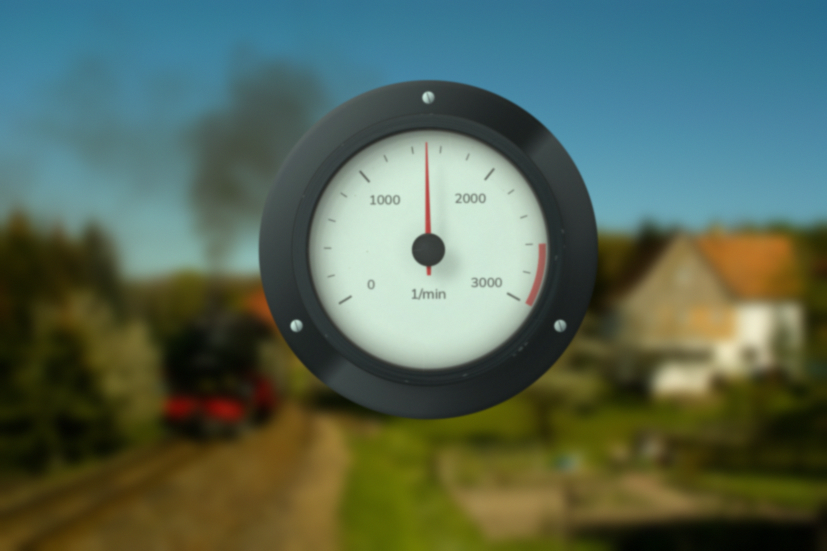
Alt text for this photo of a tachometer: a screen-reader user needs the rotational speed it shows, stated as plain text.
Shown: 1500 rpm
